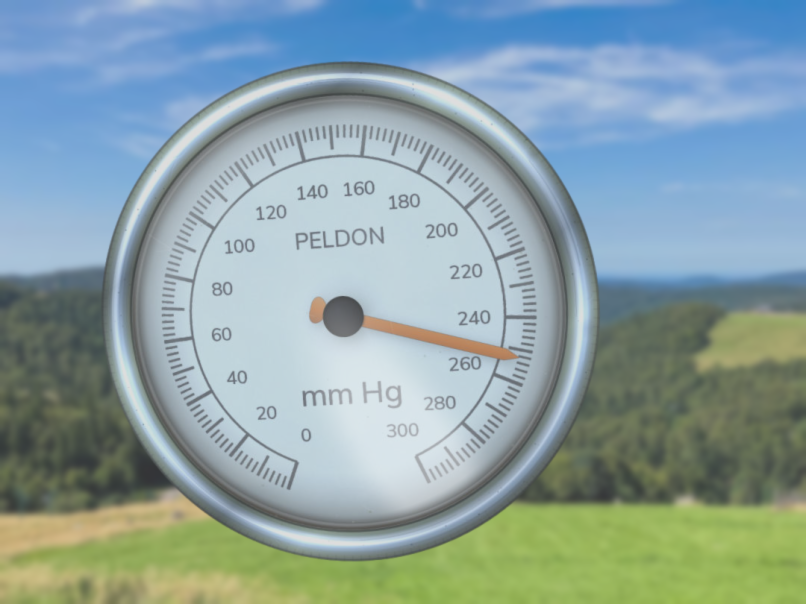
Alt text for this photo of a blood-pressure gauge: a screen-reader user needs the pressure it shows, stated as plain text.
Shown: 252 mmHg
